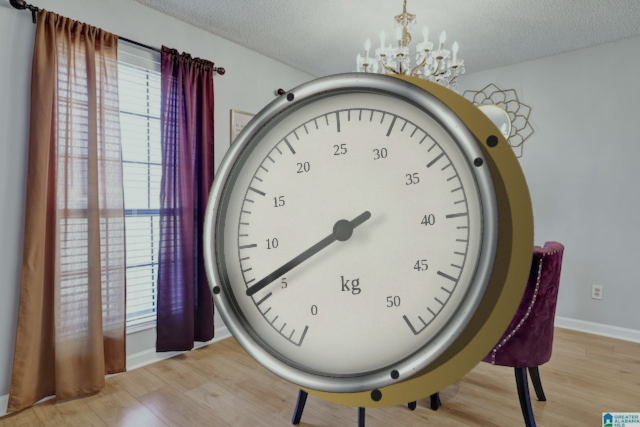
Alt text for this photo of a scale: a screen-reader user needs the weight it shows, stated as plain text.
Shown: 6 kg
